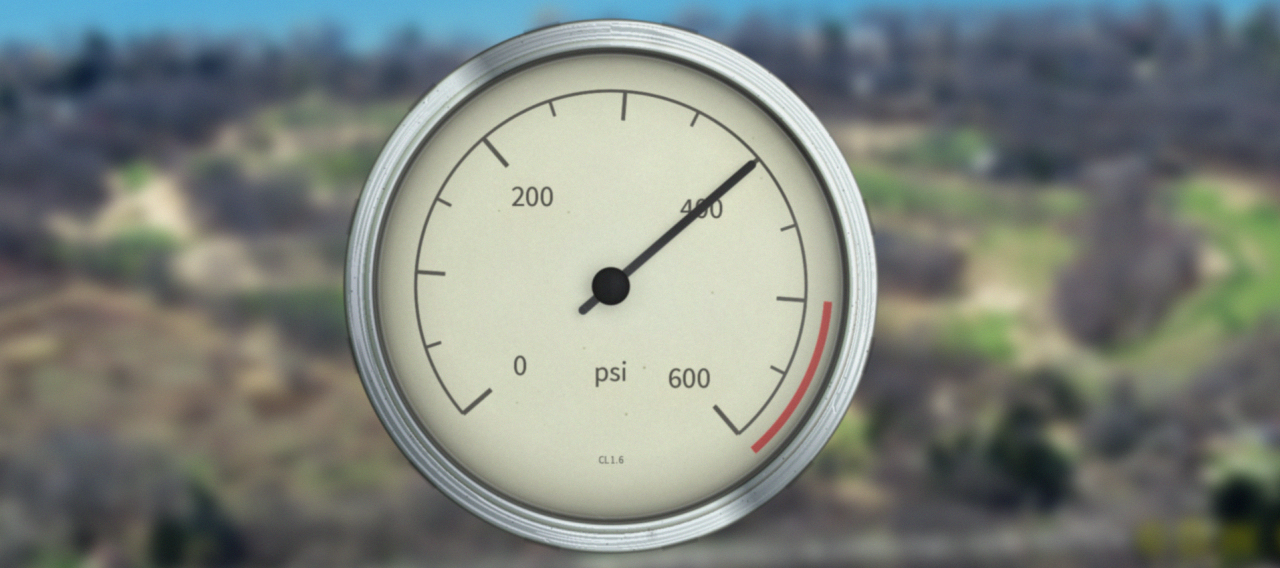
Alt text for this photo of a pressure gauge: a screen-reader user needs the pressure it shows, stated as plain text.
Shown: 400 psi
